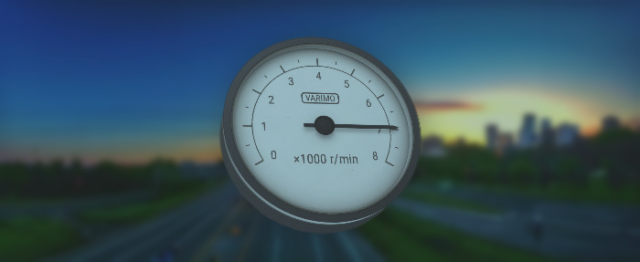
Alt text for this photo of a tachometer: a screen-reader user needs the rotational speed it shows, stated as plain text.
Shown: 7000 rpm
